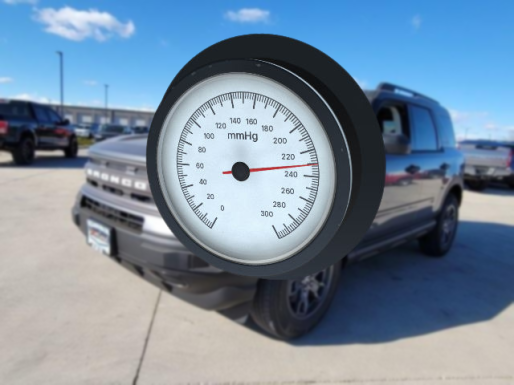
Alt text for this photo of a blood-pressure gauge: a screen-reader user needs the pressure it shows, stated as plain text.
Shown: 230 mmHg
